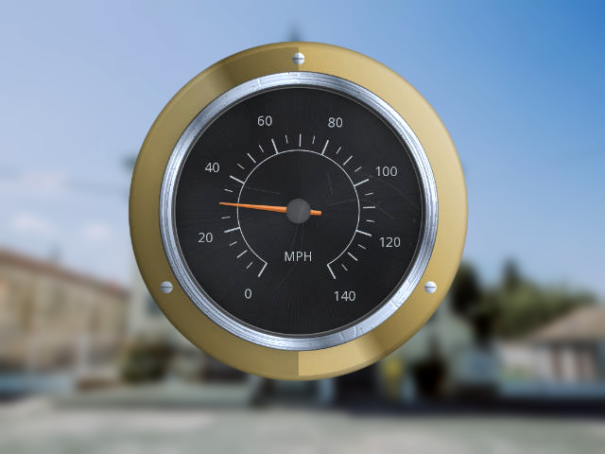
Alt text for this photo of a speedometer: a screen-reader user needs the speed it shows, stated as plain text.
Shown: 30 mph
